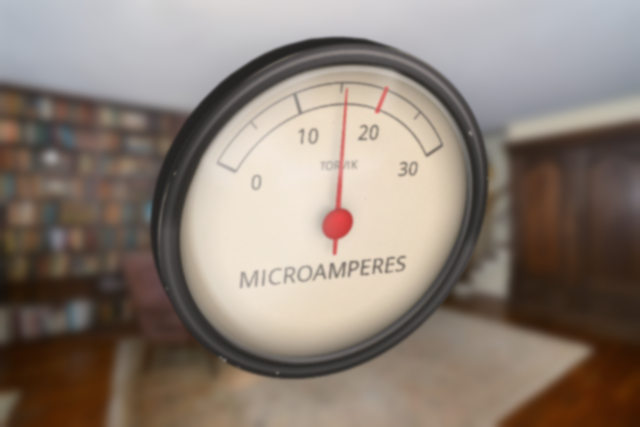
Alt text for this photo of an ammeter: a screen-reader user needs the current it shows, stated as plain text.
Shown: 15 µA
